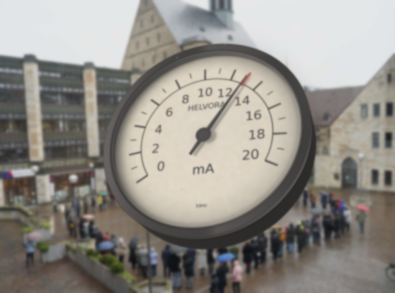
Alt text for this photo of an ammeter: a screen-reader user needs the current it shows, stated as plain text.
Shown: 13 mA
